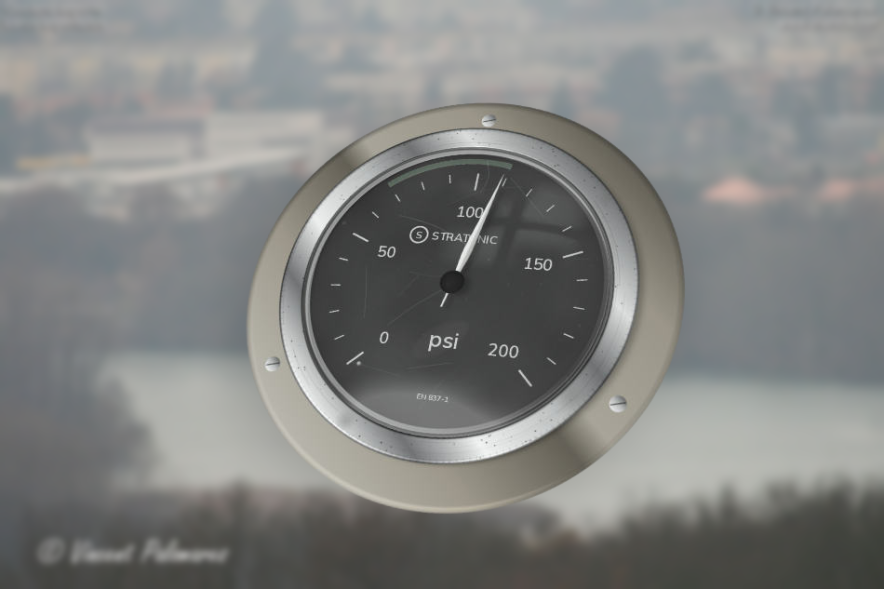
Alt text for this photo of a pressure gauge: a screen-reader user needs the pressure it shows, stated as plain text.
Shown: 110 psi
